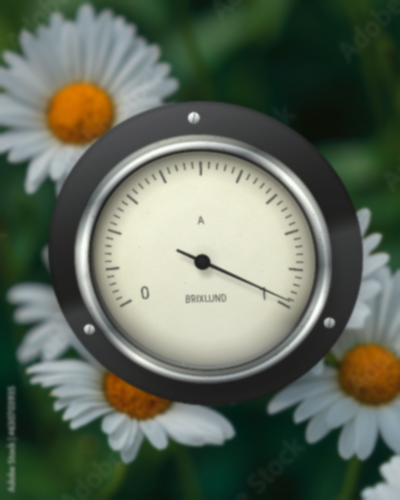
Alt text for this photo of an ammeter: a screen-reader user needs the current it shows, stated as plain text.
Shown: 0.98 A
